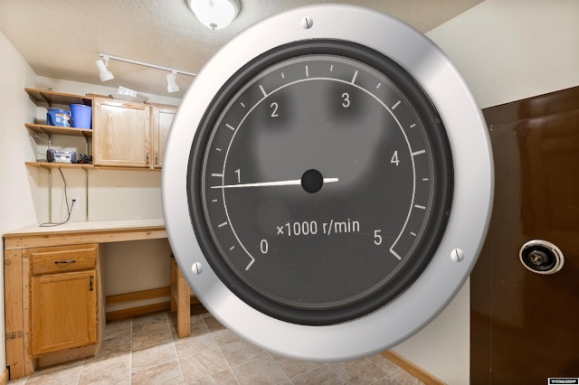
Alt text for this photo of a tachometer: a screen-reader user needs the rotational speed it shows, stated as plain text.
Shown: 875 rpm
